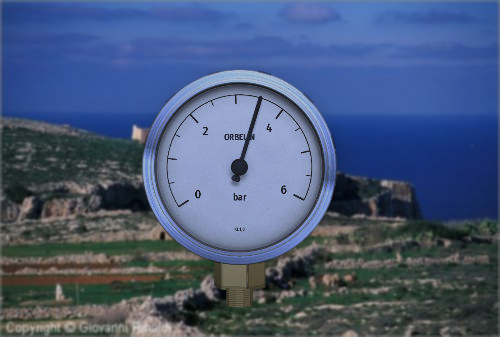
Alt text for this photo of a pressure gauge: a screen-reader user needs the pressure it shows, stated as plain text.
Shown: 3.5 bar
